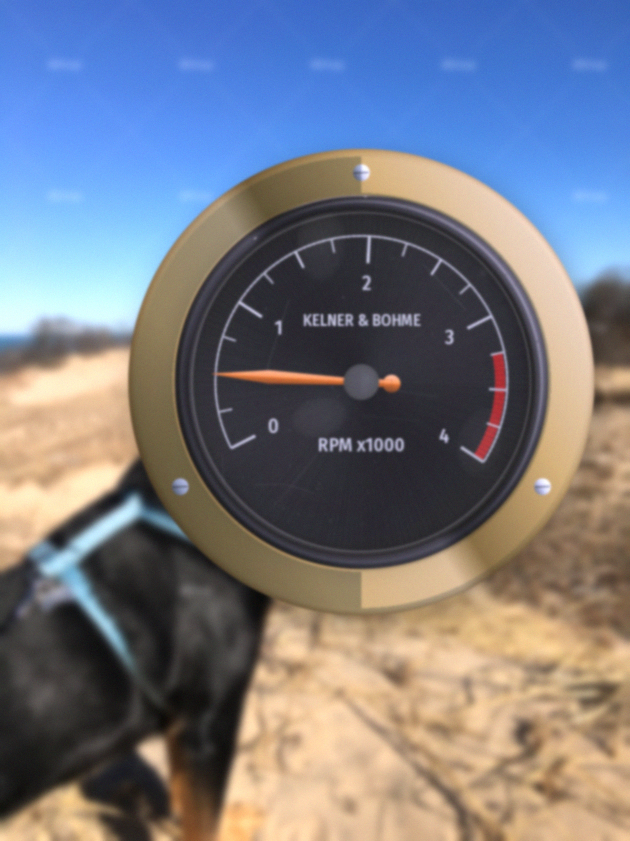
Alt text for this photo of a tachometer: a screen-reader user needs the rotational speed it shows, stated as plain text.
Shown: 500 rpm
